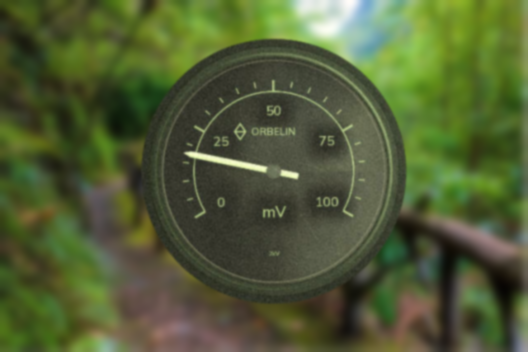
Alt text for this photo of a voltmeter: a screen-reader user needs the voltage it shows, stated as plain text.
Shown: 17.5 mV
